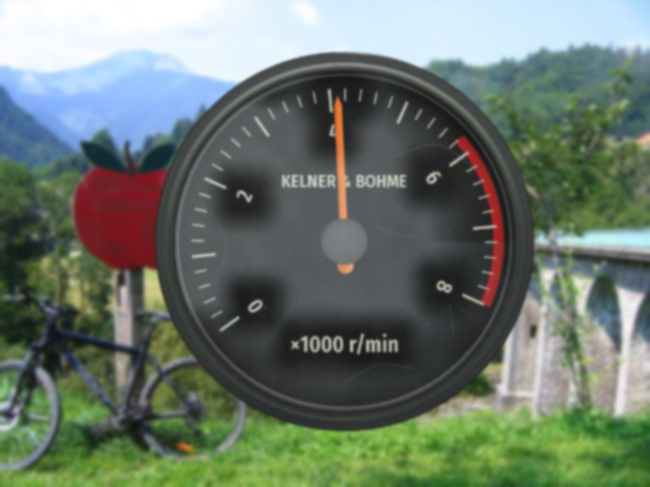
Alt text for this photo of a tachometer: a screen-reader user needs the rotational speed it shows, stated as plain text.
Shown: 4100 rpm
